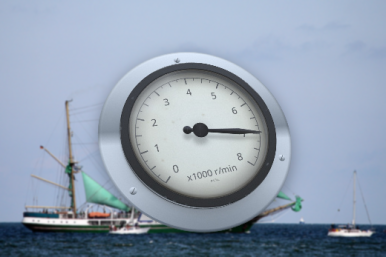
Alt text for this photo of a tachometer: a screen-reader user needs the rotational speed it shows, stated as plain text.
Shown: 7000 rpm
